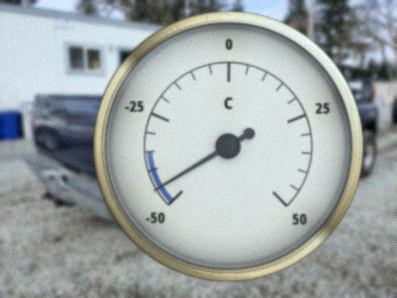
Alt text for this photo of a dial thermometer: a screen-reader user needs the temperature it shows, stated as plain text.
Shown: -45 °C
